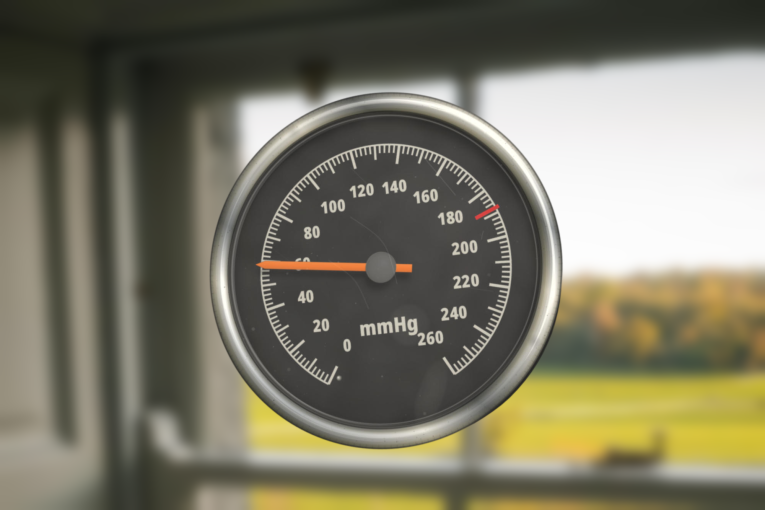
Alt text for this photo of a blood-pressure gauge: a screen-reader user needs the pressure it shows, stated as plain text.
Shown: 58 mmHg
